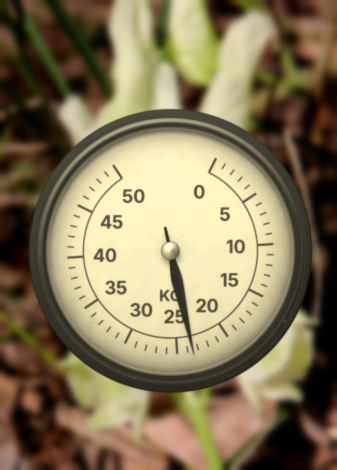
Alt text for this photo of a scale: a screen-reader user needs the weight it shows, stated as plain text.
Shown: 23.5 kg
